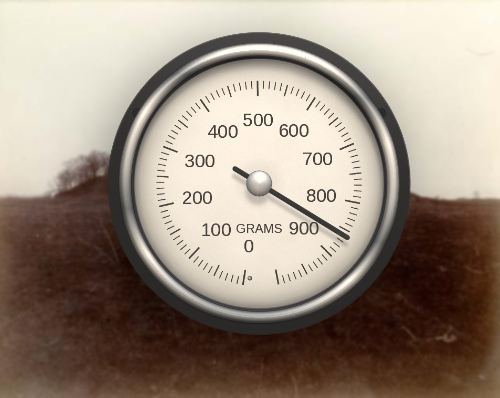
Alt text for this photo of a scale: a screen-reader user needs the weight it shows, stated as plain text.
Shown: 860 g
